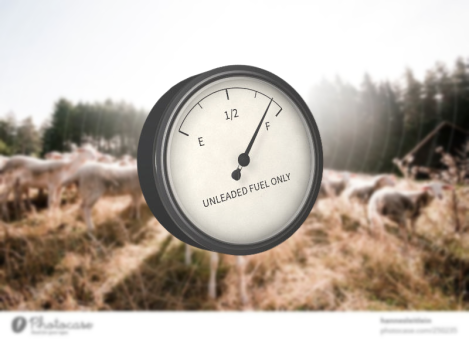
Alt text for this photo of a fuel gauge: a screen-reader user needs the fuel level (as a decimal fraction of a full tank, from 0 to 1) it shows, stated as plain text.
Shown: 0.875
